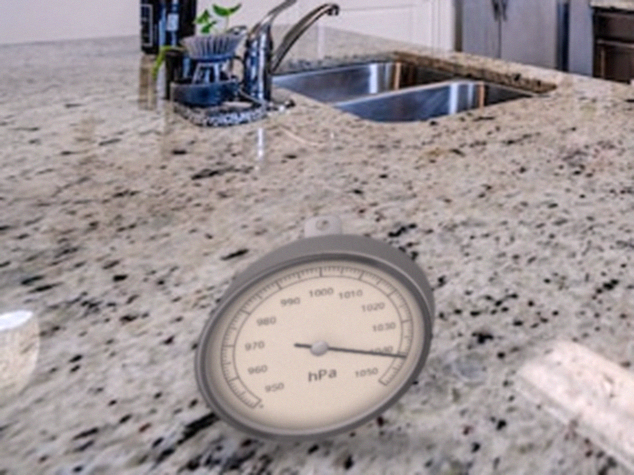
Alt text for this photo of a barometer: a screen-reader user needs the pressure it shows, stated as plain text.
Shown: 1040 hPa
